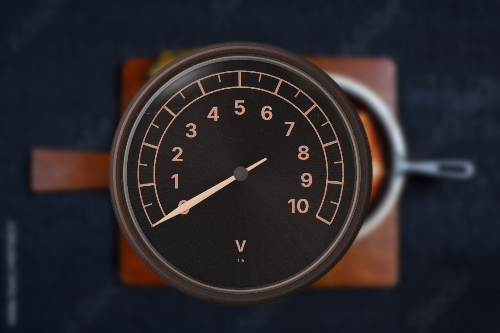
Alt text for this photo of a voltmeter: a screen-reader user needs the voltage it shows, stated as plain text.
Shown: 0 V
